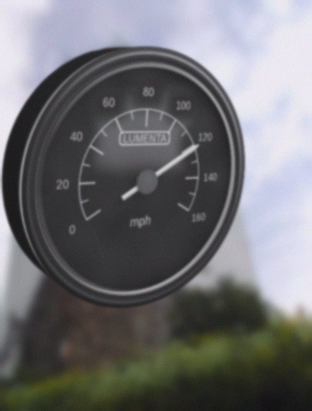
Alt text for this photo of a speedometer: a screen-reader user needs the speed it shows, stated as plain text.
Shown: 120 mph
